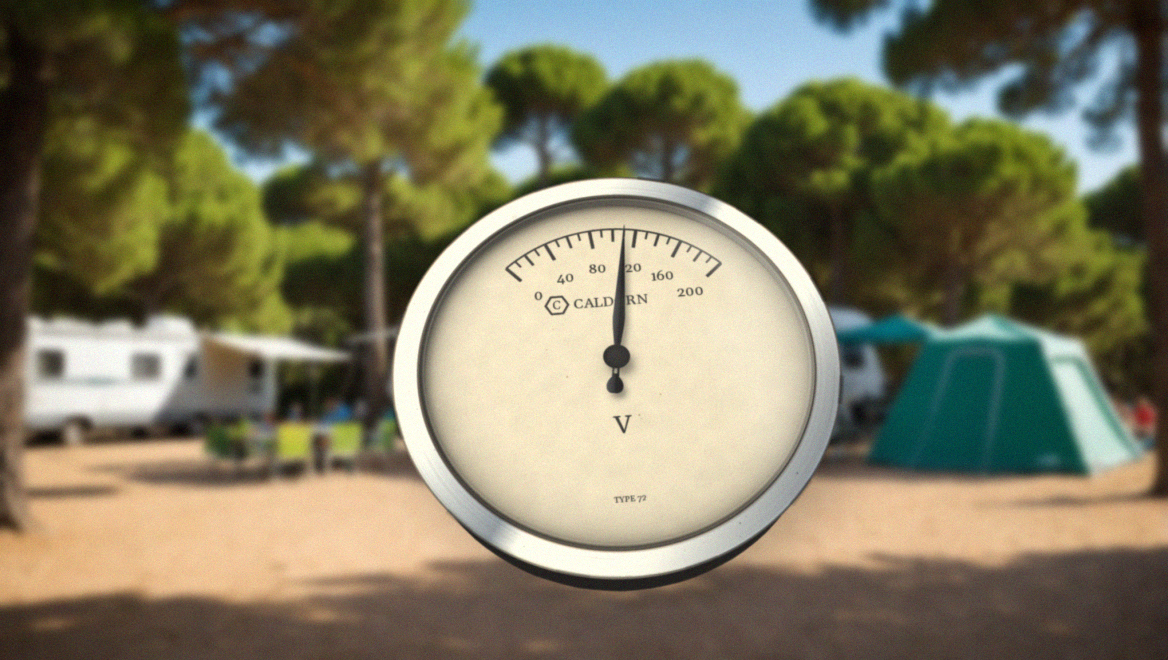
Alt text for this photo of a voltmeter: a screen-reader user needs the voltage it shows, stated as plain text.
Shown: 110 V
